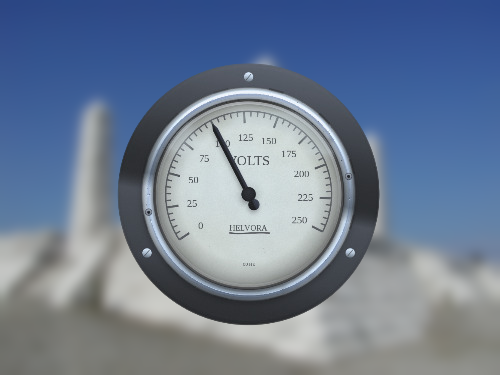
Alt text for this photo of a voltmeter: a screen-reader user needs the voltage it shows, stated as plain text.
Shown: 100 V
